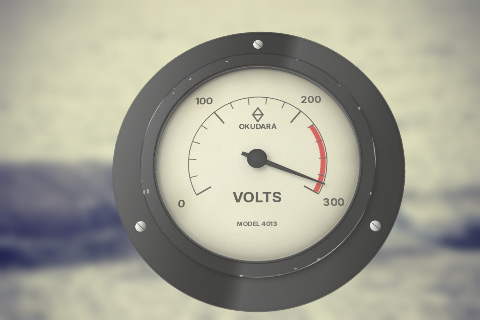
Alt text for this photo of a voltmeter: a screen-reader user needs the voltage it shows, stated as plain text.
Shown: 290 V
